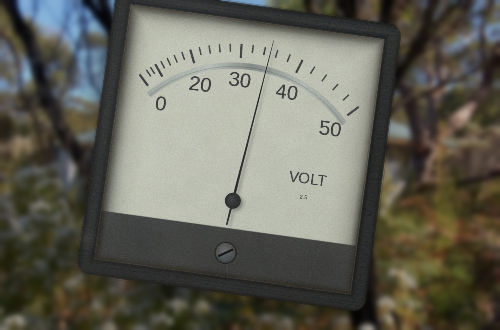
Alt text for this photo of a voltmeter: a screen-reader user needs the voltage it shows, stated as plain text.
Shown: 35 V
